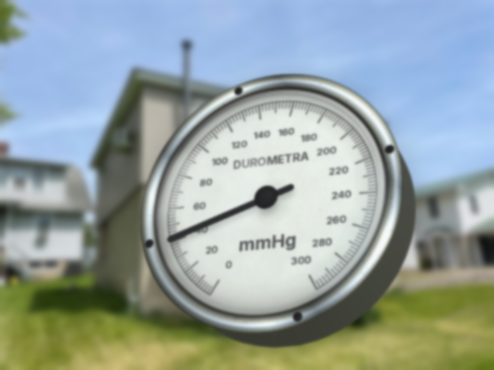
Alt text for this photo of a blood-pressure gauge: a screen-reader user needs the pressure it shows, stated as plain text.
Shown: 40 mmHg
